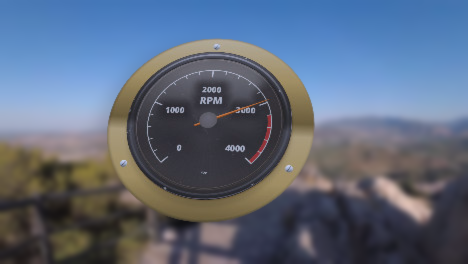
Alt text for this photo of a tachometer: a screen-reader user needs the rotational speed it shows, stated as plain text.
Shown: 3000 rpm
